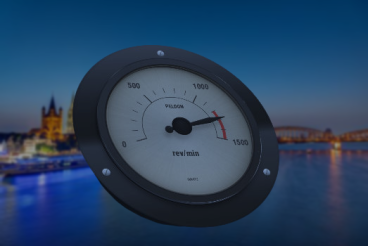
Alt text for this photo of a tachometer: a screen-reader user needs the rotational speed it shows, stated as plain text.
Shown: 1300 rpm
